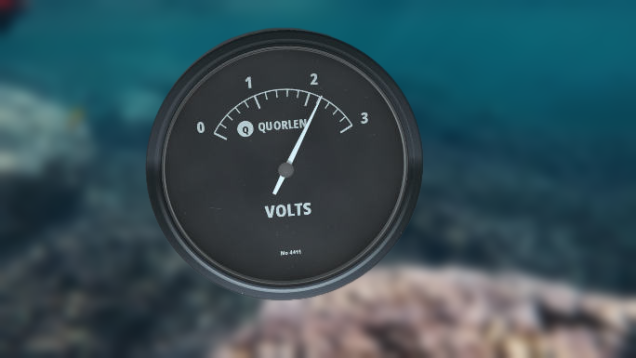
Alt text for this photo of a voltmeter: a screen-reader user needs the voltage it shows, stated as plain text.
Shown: 2.2 V
